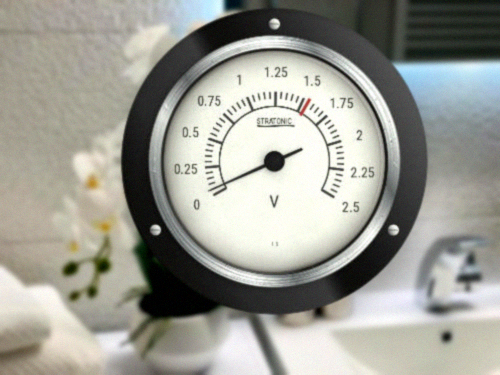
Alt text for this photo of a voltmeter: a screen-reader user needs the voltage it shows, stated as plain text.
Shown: 0.05 V
